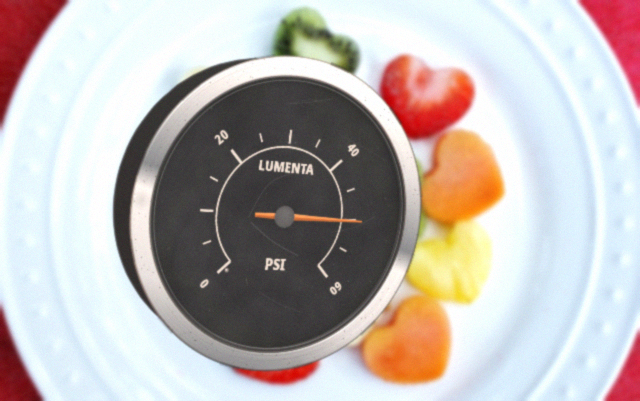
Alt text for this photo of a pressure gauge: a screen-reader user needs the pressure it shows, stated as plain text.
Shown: 50 psi
